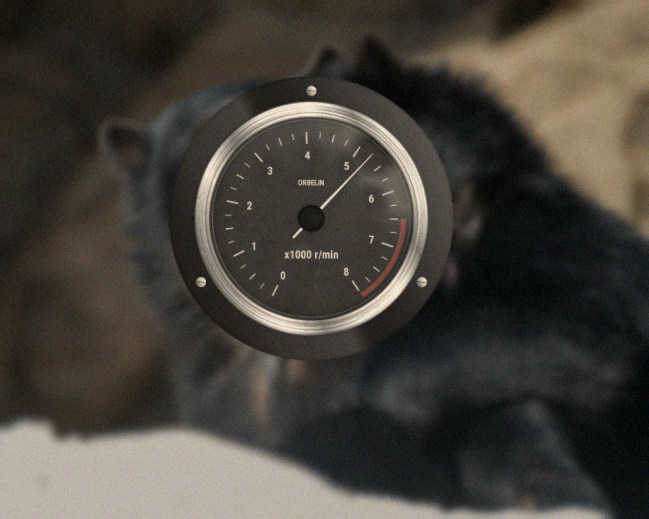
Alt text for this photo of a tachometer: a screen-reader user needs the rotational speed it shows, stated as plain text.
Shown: 5250 rpm
